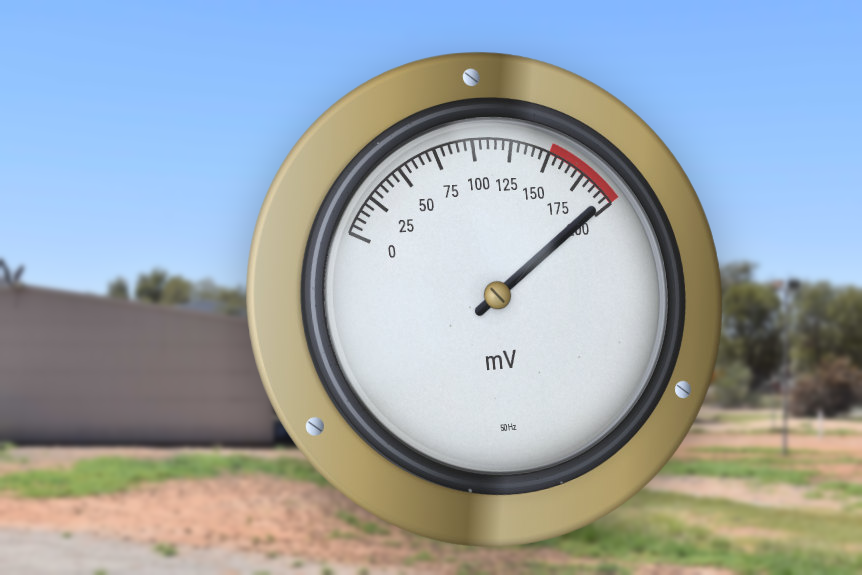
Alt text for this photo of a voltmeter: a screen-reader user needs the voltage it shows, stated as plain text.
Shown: 195 mV
